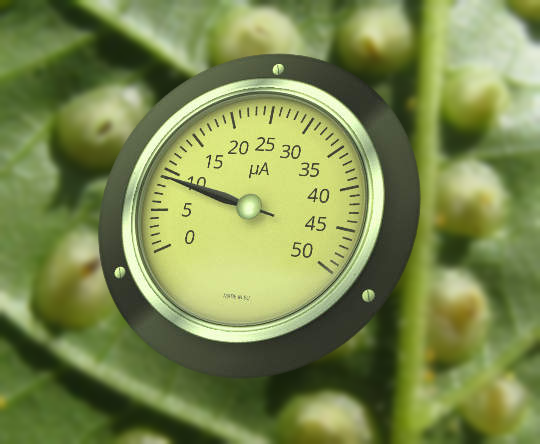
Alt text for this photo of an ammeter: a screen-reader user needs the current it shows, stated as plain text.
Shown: 9 µA
